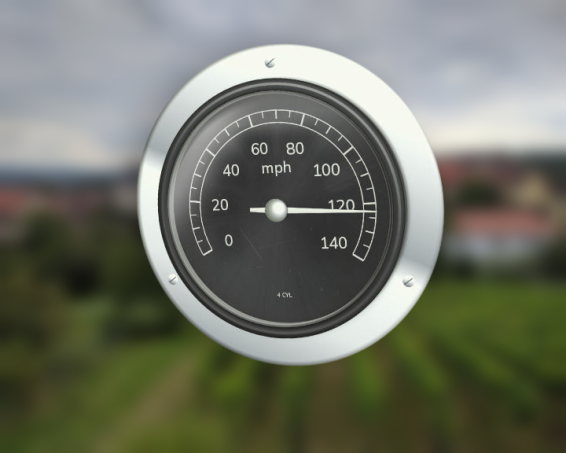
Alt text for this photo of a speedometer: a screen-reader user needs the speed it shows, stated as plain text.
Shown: 122.5 mph
